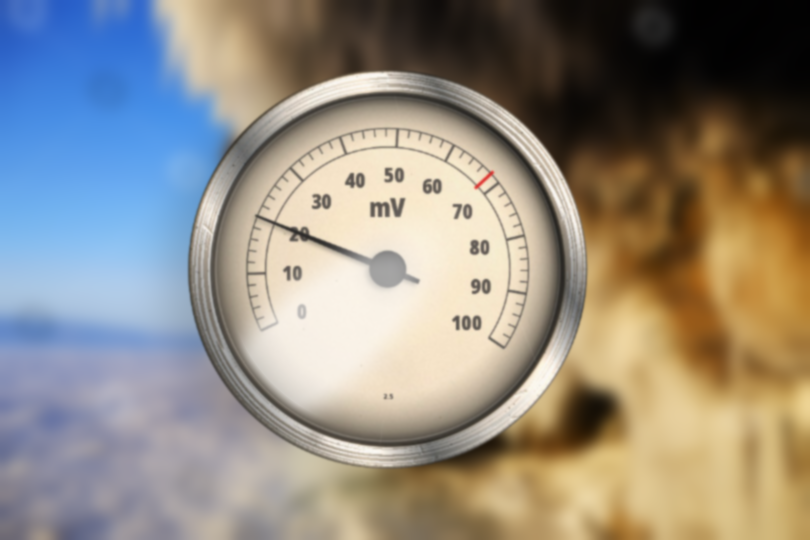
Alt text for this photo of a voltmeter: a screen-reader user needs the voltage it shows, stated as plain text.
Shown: 20 mV
